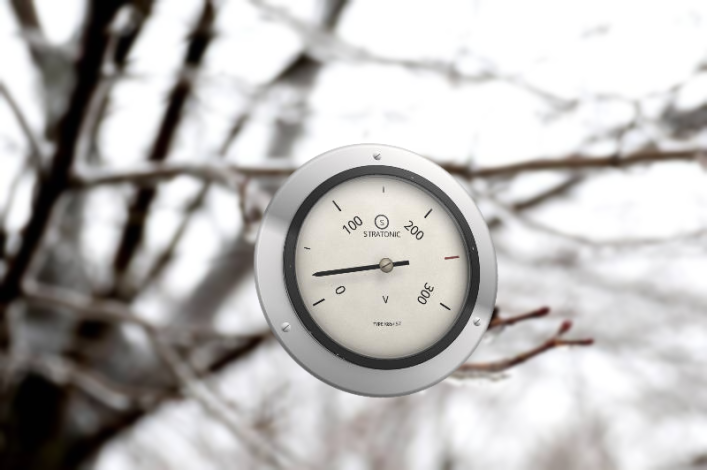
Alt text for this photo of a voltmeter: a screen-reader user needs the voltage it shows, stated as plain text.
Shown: 25 V
